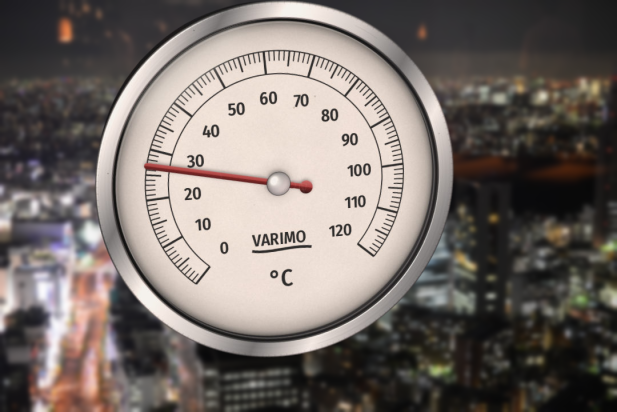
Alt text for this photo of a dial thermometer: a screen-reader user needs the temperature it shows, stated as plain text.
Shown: 27 °C
